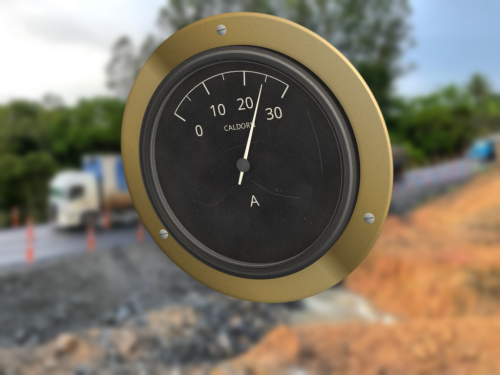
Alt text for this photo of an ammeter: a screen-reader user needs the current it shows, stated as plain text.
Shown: 25 A
